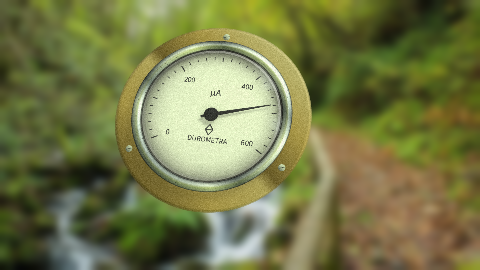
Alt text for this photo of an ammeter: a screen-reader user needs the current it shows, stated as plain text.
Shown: 480 µA
